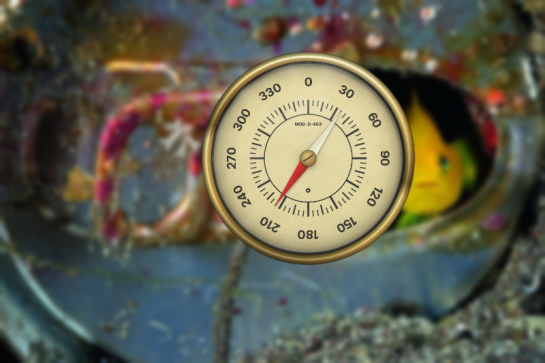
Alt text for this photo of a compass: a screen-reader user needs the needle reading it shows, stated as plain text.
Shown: 215 °
